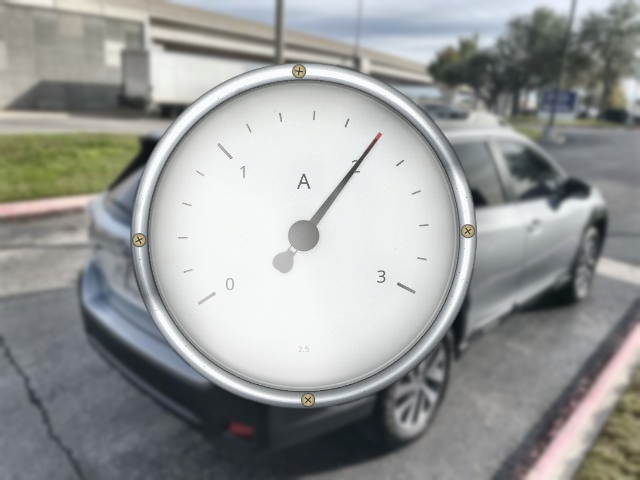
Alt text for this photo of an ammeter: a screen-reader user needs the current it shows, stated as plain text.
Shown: 2 A
